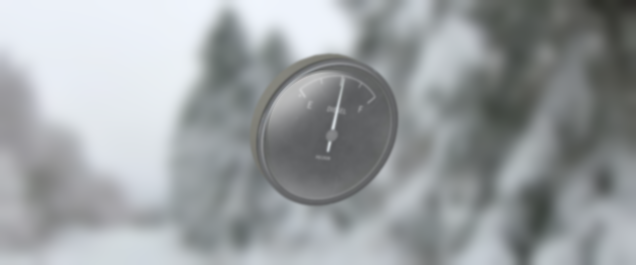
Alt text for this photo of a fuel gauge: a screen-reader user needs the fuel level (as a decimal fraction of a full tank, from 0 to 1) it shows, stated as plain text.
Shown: 0.5
